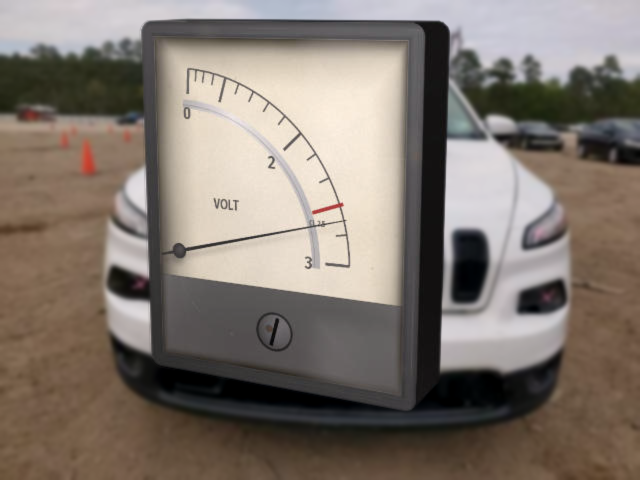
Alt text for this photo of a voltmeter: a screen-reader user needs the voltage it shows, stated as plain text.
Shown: 2.7 V
